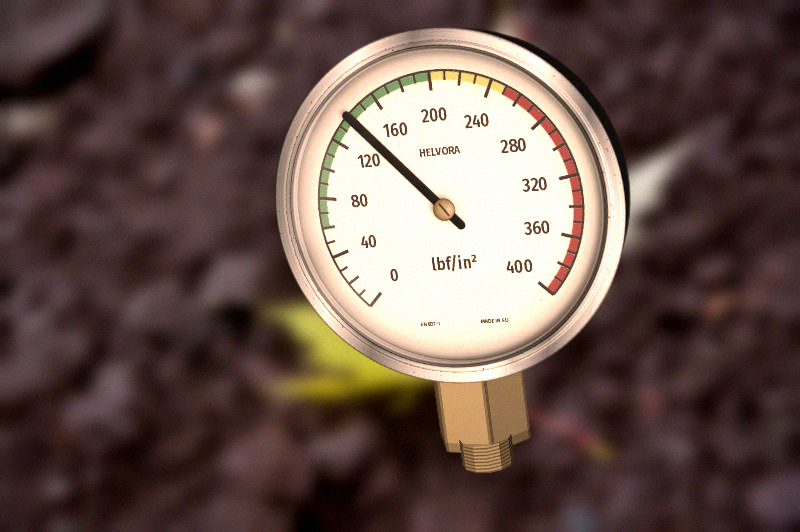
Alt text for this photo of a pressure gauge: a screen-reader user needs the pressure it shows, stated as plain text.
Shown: 140 psi
